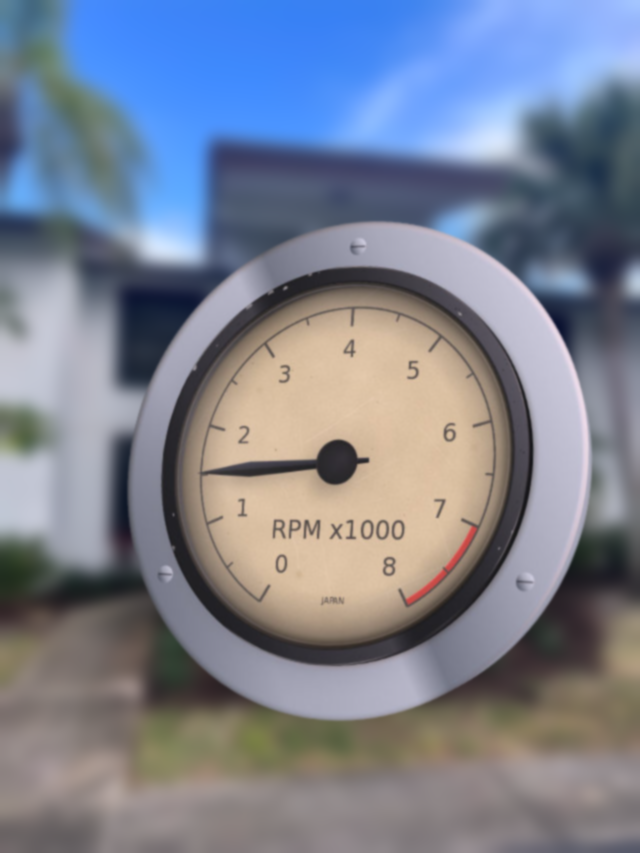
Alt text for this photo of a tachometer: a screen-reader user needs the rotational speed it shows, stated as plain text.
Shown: 1500 rpm
